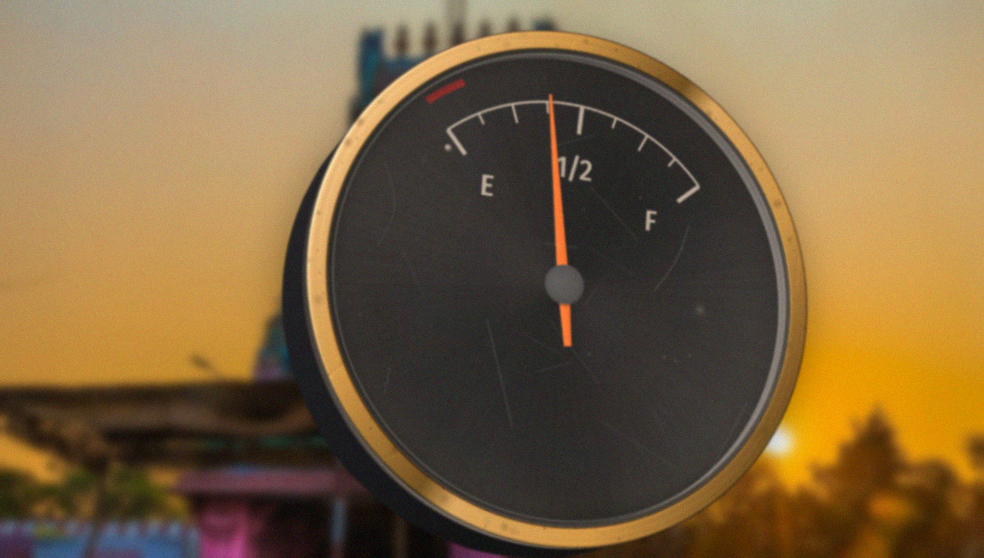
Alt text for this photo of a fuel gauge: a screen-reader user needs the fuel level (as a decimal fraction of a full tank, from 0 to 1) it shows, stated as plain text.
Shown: 0.375
